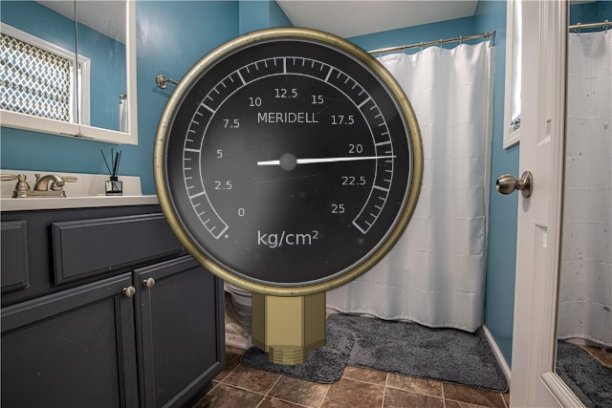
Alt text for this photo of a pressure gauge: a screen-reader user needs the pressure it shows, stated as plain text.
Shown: 20.75 kg/cm²
